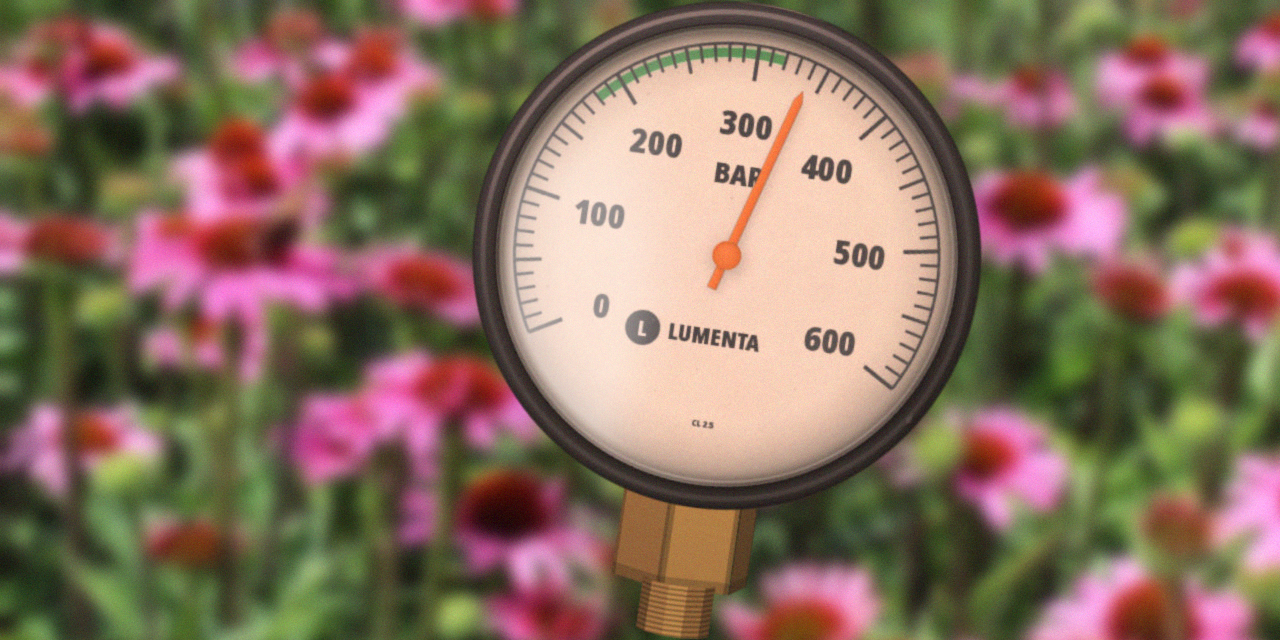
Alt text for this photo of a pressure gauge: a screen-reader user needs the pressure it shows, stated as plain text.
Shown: 340 bar
